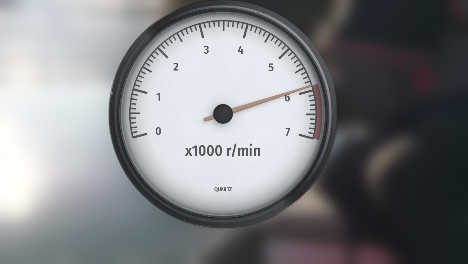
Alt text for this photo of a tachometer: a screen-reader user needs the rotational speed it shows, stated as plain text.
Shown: 5900 rpm
